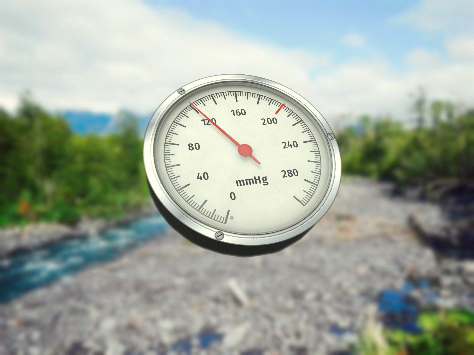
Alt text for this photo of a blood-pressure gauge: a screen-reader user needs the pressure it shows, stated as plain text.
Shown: 120 mmHg
